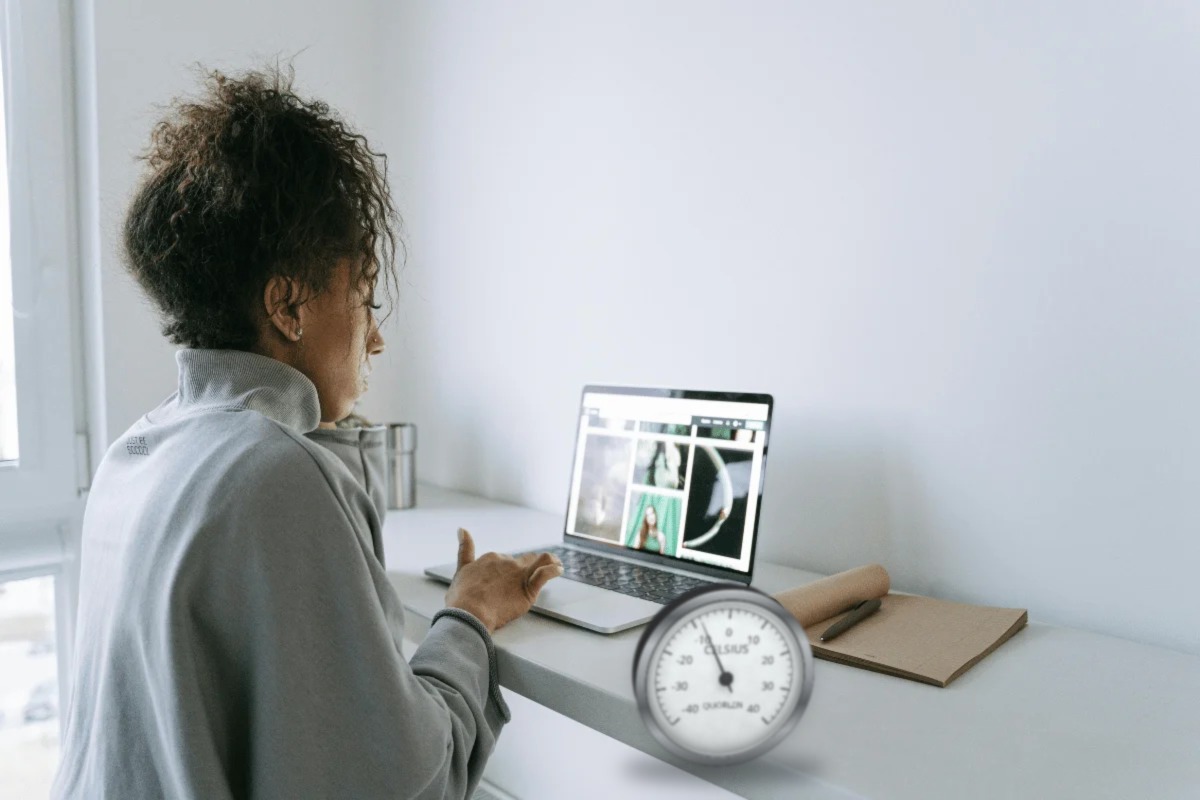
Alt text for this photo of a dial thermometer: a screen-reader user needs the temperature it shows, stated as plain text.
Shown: -8 °C
